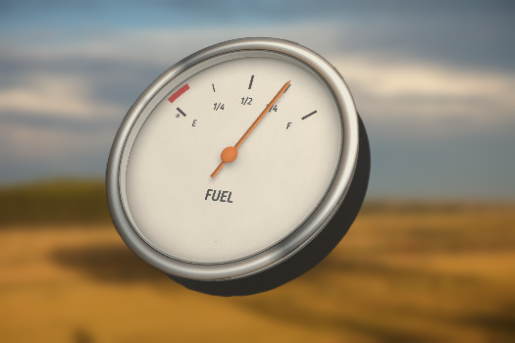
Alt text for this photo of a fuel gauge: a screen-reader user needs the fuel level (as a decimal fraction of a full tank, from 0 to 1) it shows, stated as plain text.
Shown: 0.75
